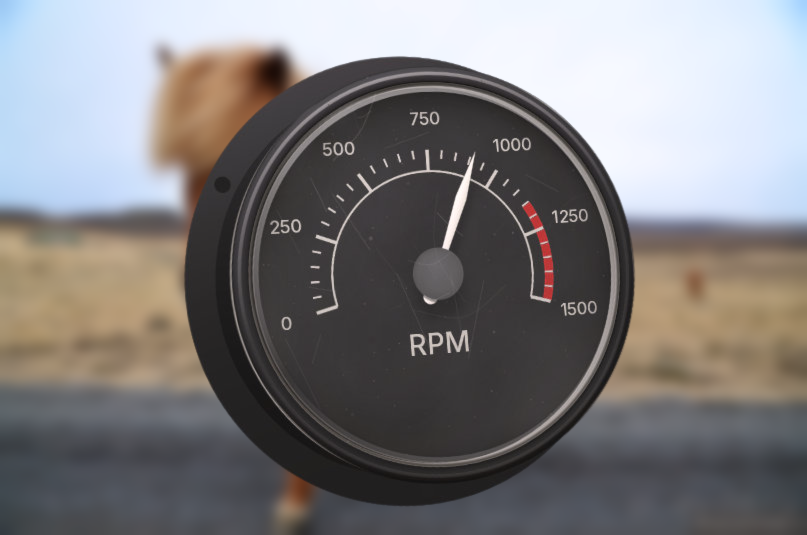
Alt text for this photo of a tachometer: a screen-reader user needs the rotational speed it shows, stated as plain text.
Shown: 900 rpm
